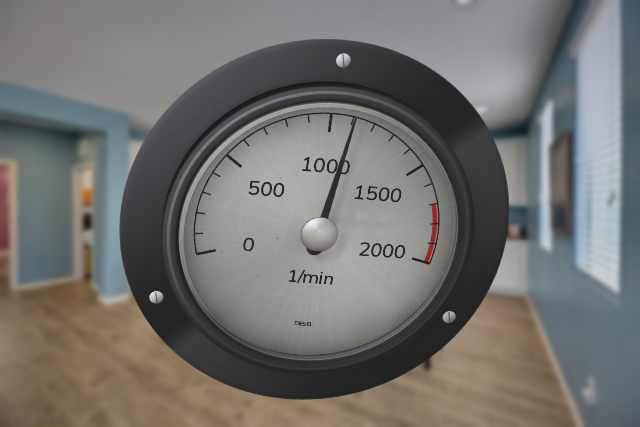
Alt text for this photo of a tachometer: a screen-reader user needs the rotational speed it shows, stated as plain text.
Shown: 1100 rpm
